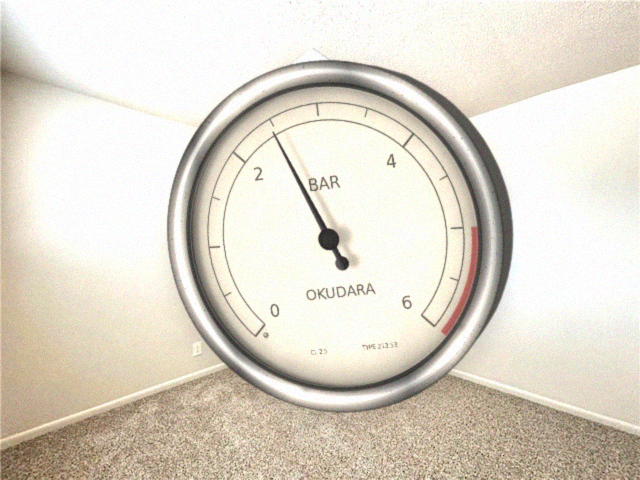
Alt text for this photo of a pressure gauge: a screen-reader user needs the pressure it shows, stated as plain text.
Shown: 2.5 bar
